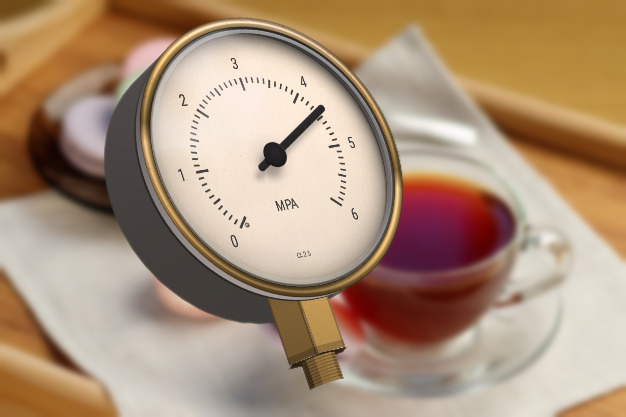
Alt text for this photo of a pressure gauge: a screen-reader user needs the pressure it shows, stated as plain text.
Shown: 4.4 MPa
